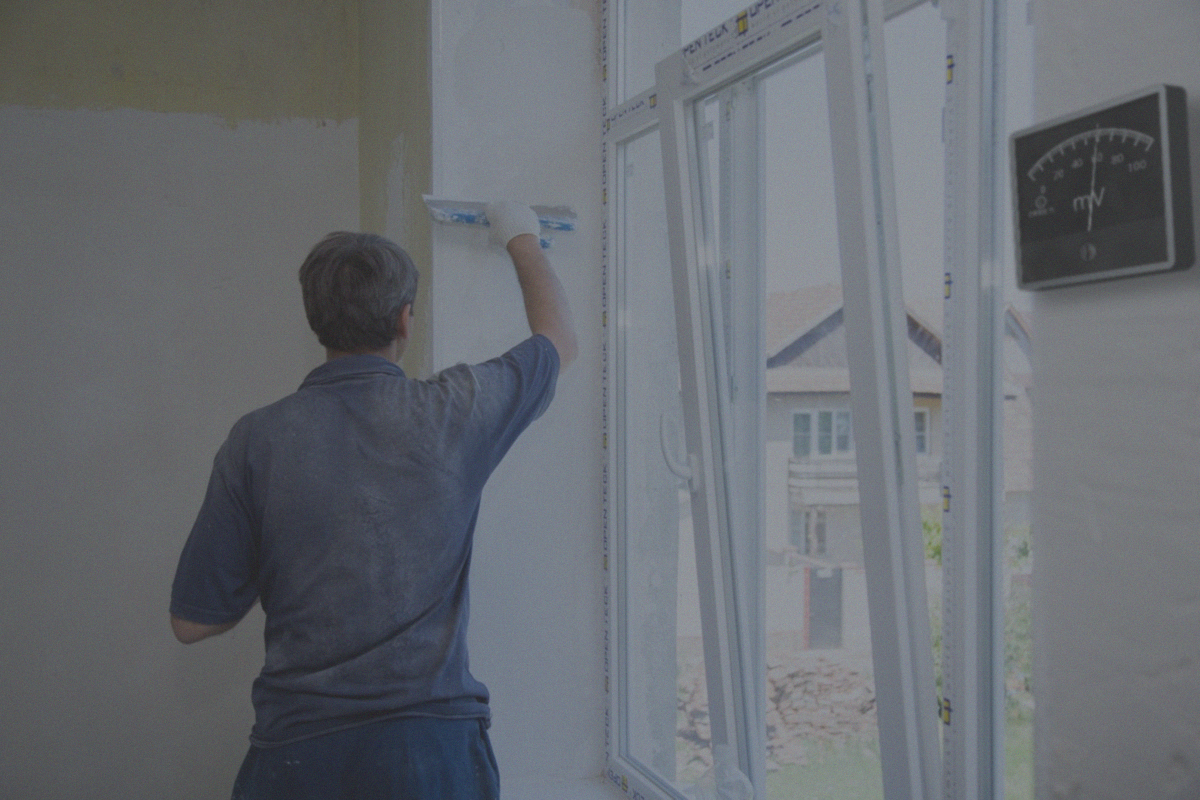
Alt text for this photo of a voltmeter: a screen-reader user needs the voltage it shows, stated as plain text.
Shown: 60 mV
